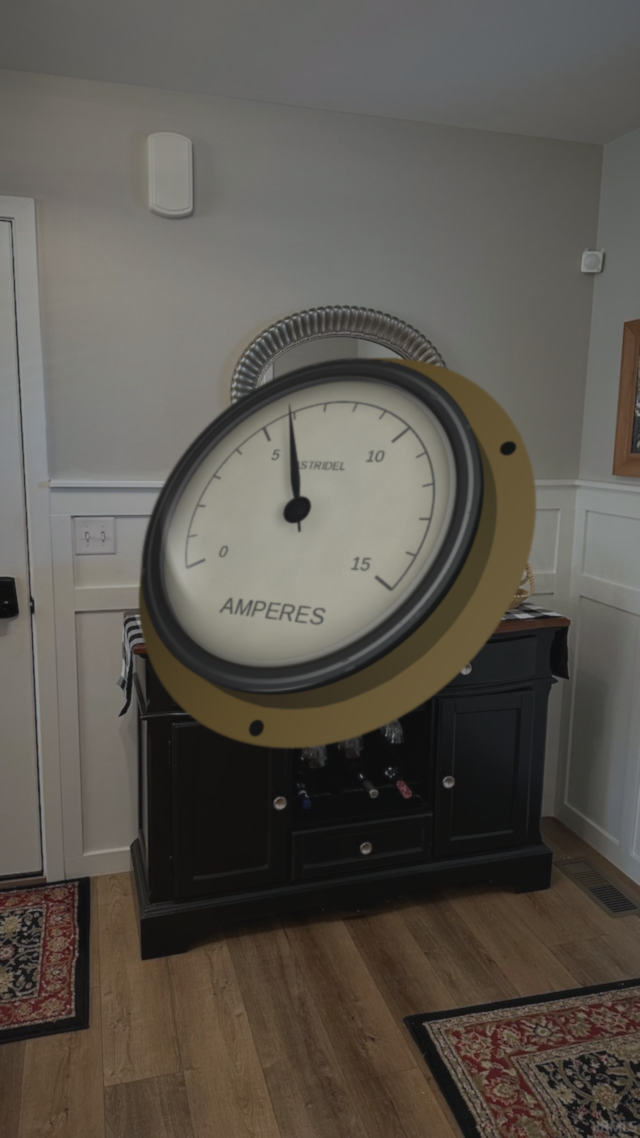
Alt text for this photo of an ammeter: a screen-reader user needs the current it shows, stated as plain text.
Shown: 6 A
